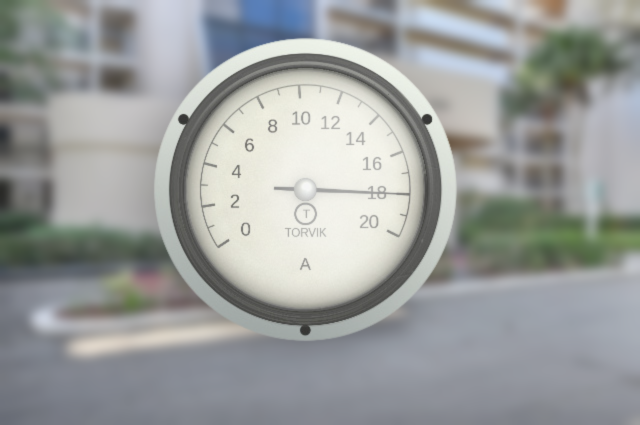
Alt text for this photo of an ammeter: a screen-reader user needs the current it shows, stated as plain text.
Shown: 18 A
